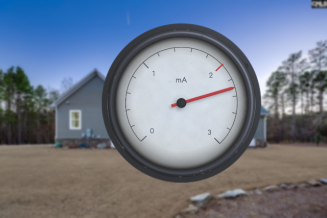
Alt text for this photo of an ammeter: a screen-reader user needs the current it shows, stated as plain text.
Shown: 2.3 mA
